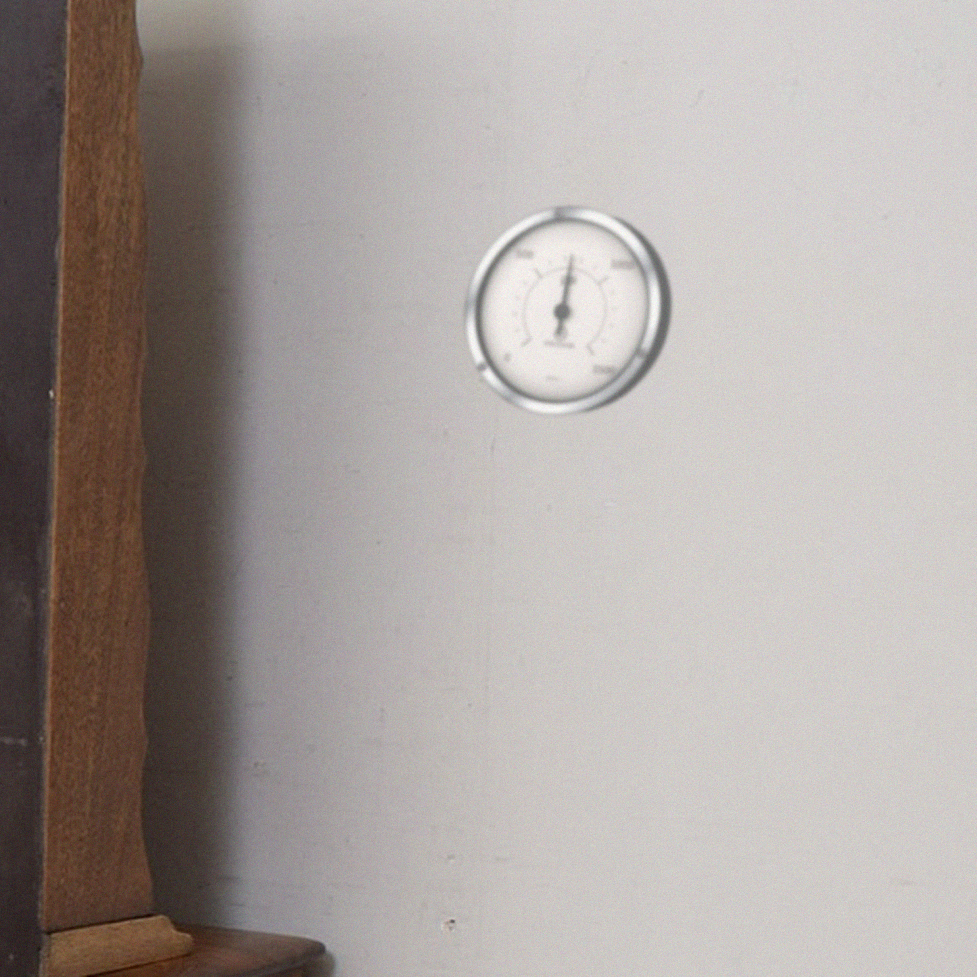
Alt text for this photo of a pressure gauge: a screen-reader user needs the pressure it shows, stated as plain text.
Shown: 750 psi
